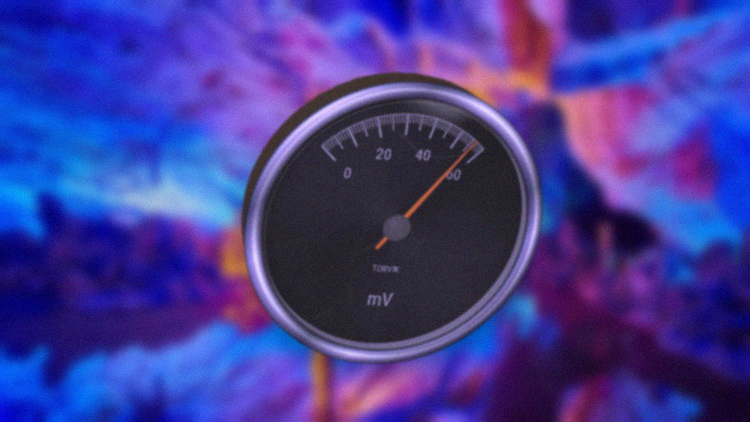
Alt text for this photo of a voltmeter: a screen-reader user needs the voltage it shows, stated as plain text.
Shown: 55 mV
